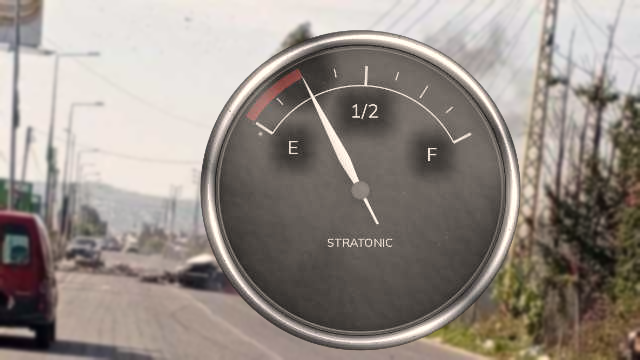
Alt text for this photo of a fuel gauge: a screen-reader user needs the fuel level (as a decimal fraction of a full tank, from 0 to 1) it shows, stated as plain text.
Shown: 0.25
